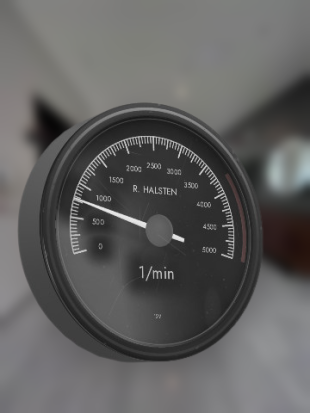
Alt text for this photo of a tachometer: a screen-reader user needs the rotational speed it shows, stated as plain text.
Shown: 750 rpm
